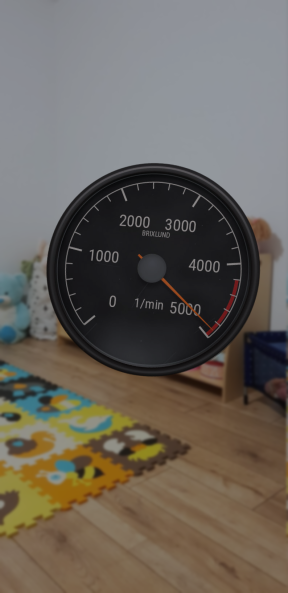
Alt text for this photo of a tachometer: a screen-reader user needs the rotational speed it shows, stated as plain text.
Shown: 4900 rpm
